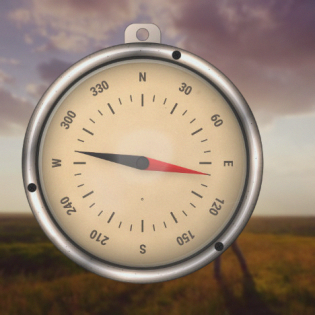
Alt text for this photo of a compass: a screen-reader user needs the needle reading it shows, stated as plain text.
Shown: 100 °
